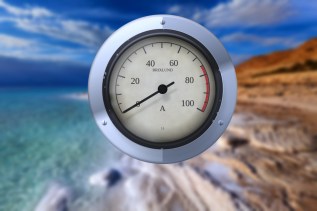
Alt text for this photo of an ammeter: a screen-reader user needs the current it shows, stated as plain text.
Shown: 0 A
